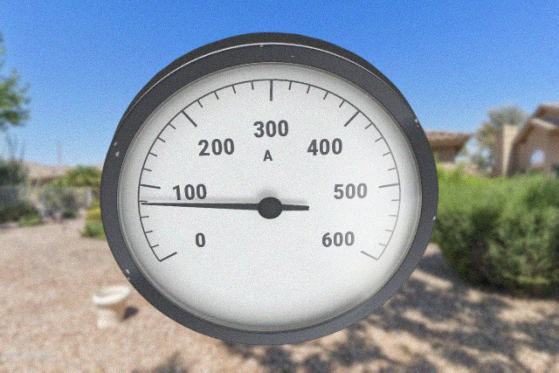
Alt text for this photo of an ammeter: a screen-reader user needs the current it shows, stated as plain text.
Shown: 80 A
